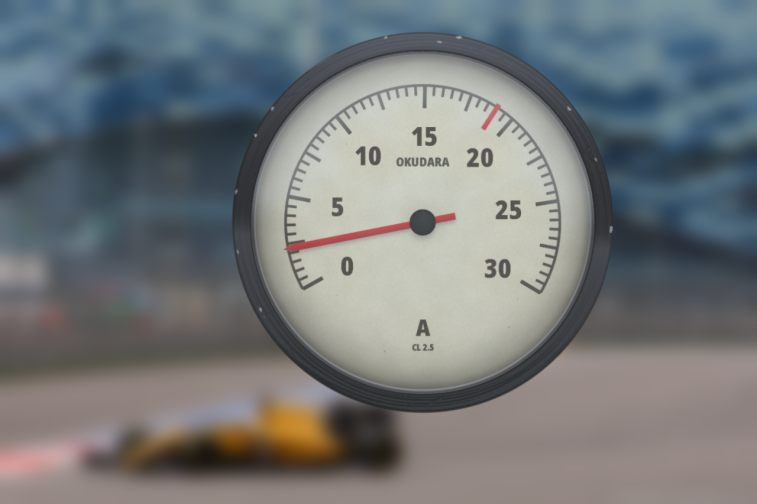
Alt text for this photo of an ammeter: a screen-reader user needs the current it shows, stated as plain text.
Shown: 2.25 A
